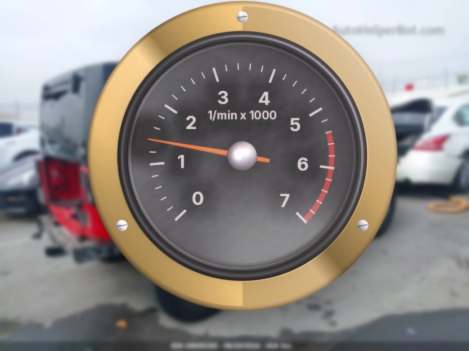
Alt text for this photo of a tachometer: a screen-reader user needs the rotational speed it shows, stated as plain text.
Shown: 1400 rpm
